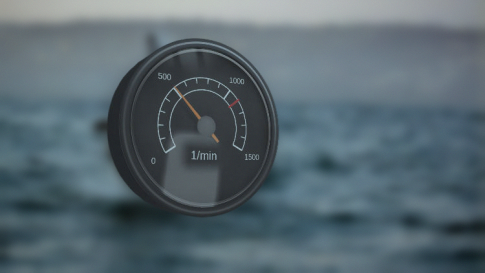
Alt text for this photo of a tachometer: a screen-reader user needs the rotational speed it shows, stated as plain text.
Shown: 500 rpm
